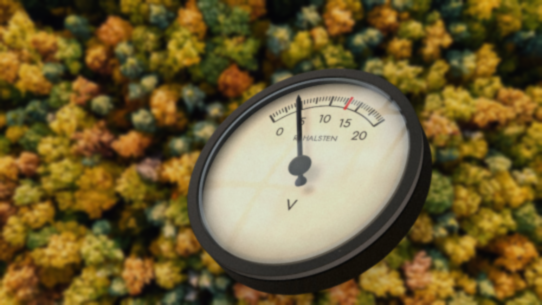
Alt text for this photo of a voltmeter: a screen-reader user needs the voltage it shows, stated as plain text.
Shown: 5 V
